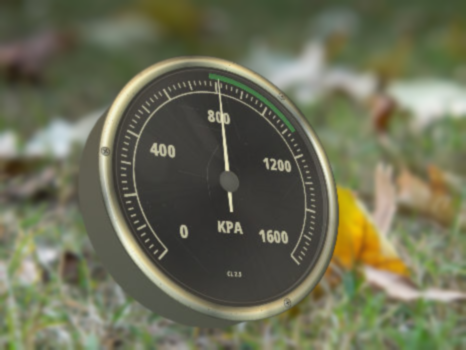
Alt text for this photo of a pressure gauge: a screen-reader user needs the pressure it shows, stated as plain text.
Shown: 800 kPa
